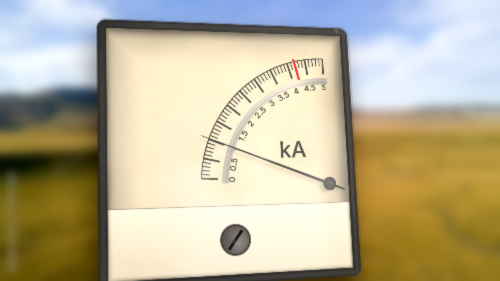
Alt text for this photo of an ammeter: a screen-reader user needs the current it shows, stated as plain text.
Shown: 1 kA
